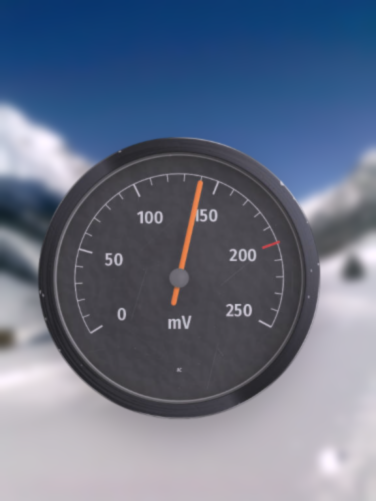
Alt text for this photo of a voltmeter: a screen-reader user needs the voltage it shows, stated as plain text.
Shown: 140 mV
